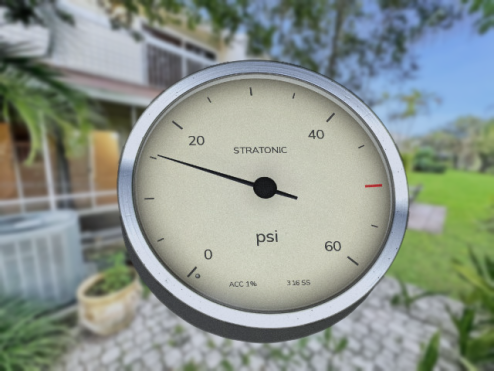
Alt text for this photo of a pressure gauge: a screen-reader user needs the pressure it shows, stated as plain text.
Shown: 15 psi
